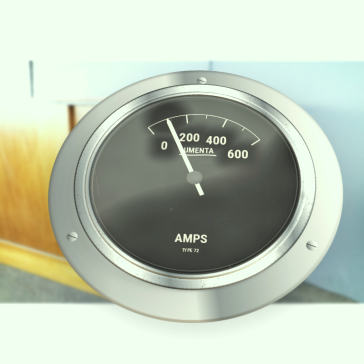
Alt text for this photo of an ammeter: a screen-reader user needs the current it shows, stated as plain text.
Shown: 100 A
